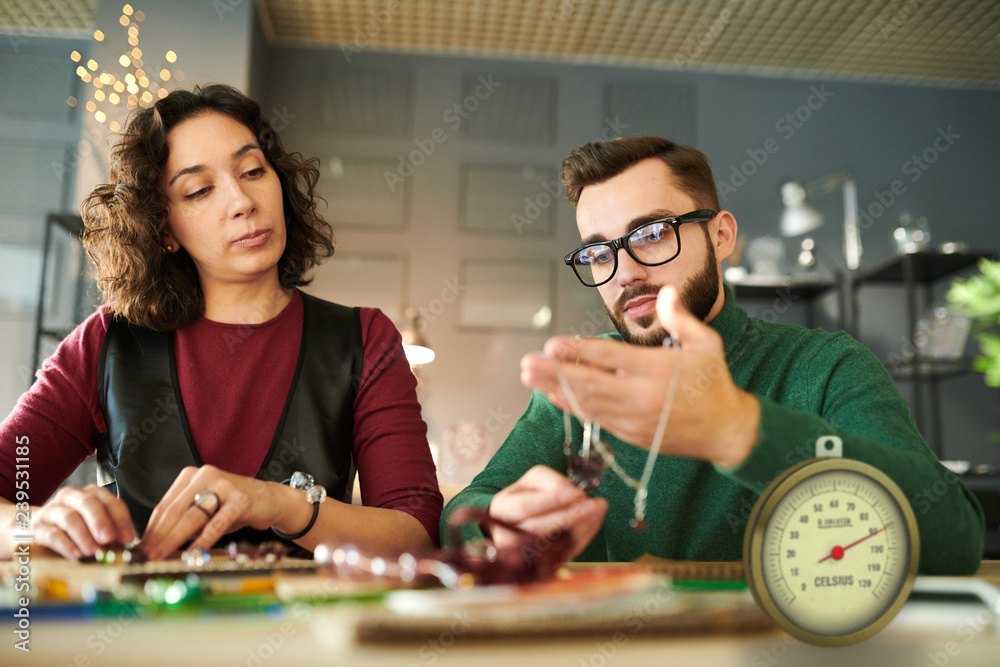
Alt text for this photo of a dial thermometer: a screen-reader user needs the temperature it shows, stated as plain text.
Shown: 90 °C
